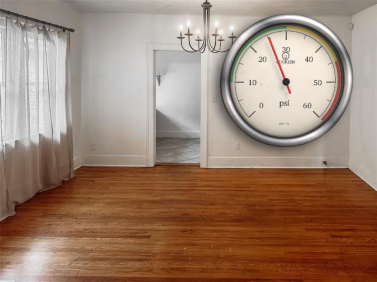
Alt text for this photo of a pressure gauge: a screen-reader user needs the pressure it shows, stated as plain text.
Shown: 25 psi
